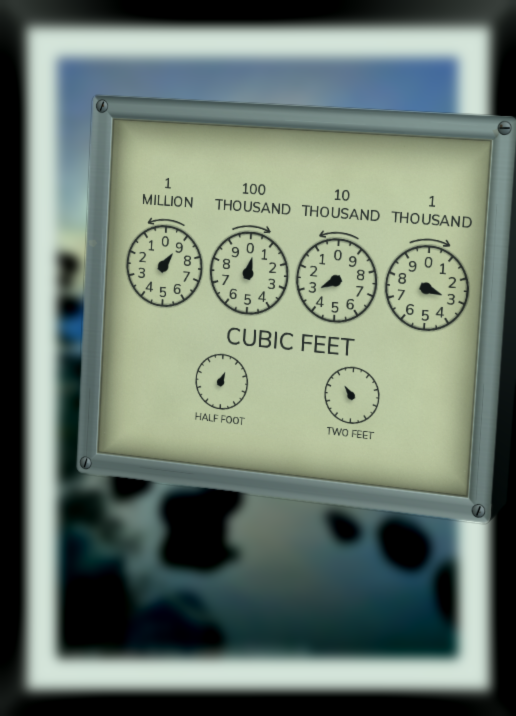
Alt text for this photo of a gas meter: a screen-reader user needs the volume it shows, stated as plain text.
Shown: 903300 ft³
